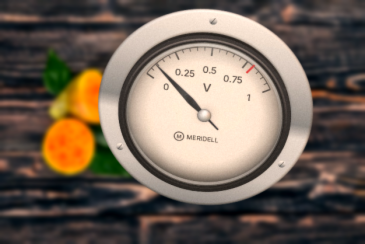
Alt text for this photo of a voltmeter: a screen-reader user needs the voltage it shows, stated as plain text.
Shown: 0.1 V
